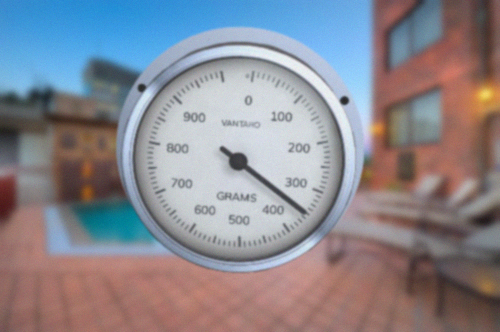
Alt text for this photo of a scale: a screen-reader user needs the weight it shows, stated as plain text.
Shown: 350 g
